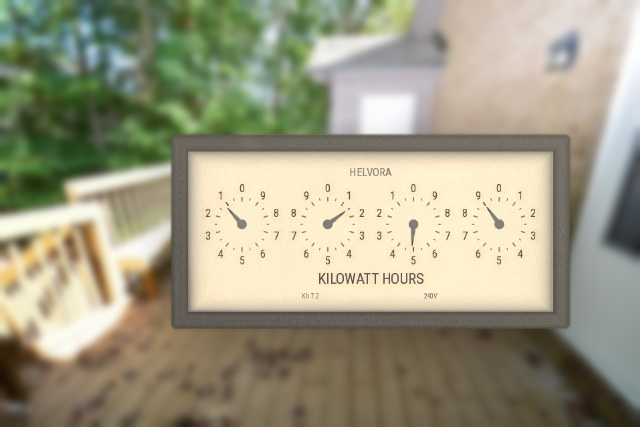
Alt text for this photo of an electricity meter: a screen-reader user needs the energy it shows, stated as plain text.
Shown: 1149 kWh
